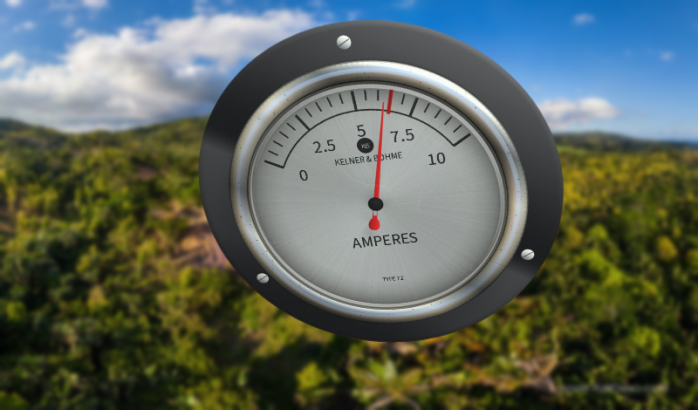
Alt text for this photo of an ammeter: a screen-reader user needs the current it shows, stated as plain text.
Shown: 6.25 A
